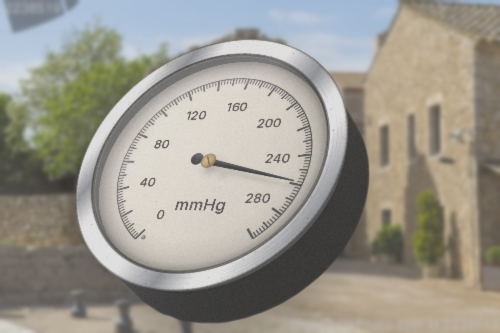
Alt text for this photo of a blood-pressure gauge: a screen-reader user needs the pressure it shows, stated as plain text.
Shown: 260 mmHg
